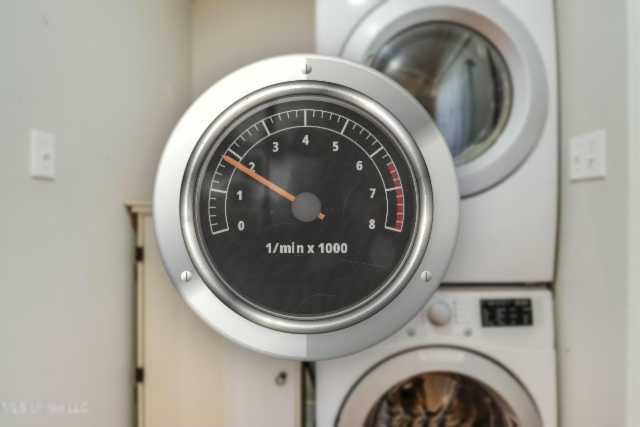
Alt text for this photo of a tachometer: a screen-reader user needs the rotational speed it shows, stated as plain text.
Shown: 1800 rpm
